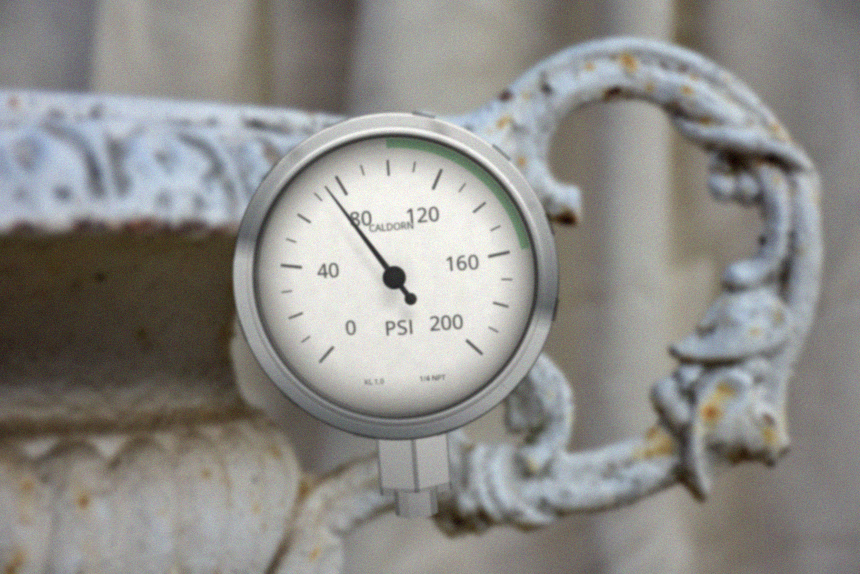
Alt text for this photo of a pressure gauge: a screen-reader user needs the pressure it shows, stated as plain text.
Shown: 75 psi
